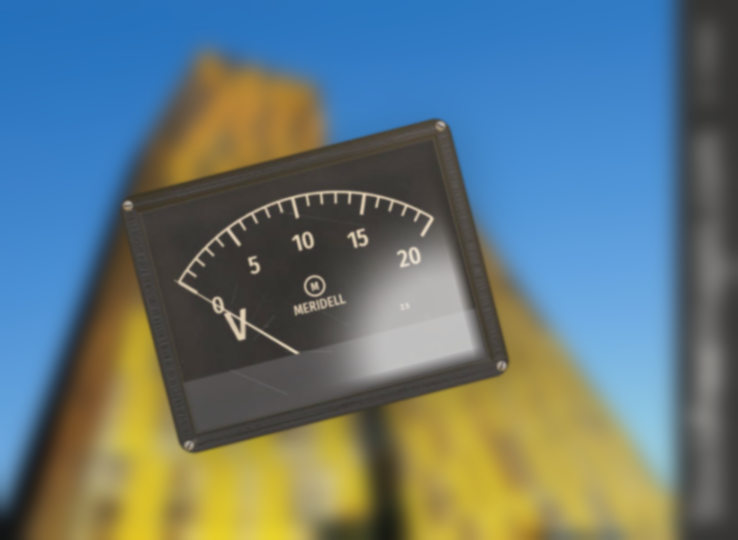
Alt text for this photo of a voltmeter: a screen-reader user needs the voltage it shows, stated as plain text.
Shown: 0 V
